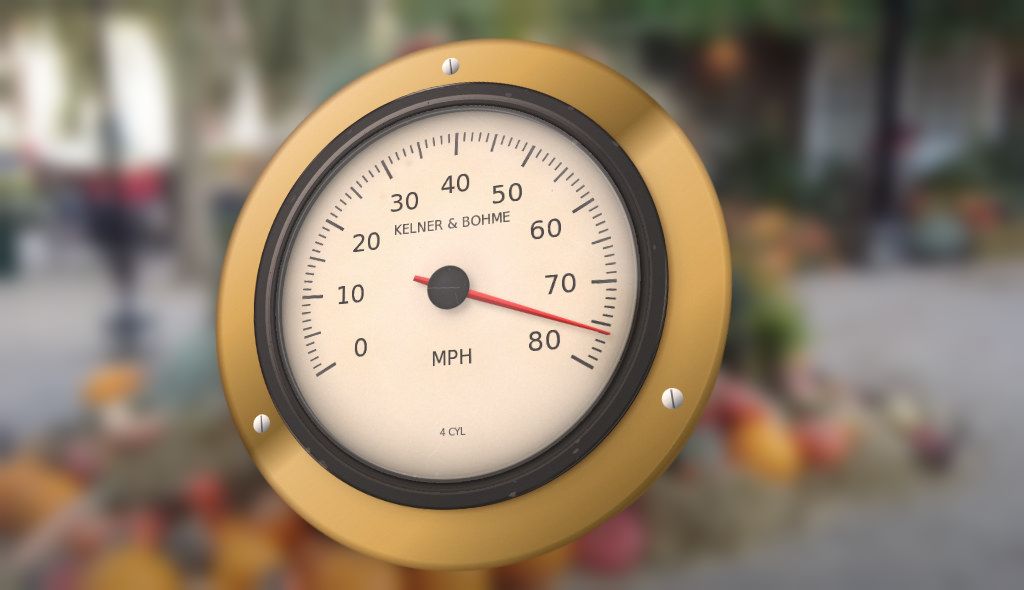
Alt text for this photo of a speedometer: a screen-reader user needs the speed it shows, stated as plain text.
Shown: 76 mph
